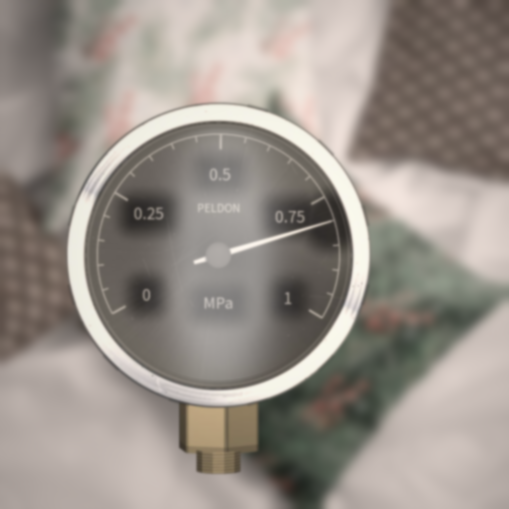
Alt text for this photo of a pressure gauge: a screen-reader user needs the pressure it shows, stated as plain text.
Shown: 0.8 MPa
